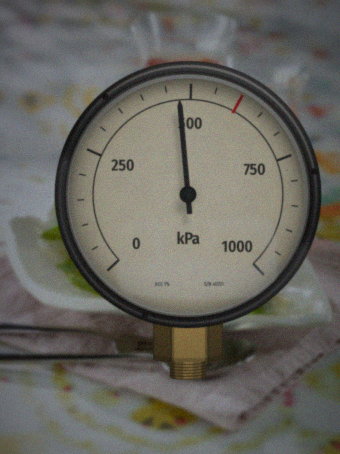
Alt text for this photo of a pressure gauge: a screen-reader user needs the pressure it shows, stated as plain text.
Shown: 475 kPa
